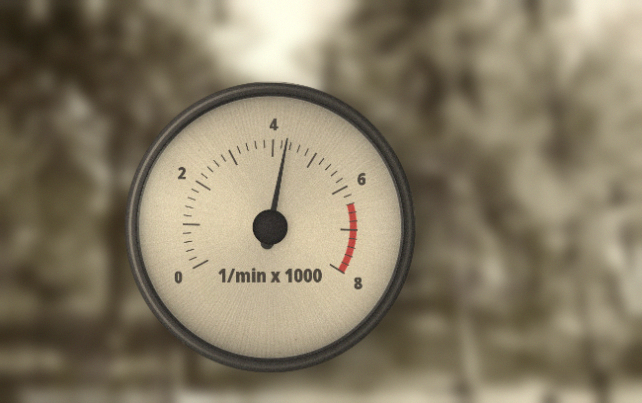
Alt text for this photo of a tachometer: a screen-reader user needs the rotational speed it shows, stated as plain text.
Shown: 4300 rpm
